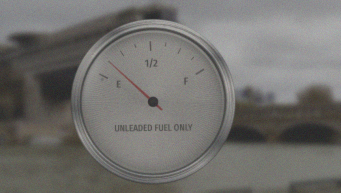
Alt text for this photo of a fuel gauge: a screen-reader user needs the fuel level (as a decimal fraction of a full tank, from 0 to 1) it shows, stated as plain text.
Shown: 0.125
